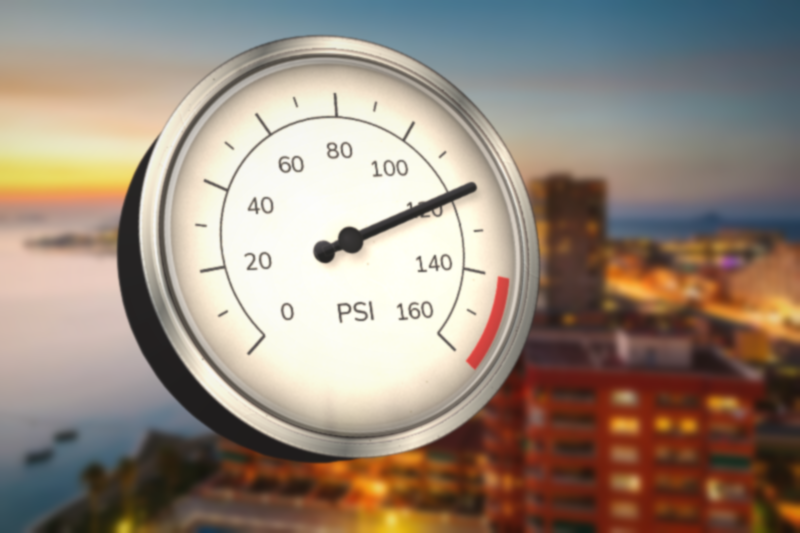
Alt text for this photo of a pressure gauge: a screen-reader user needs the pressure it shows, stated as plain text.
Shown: 120 psi
